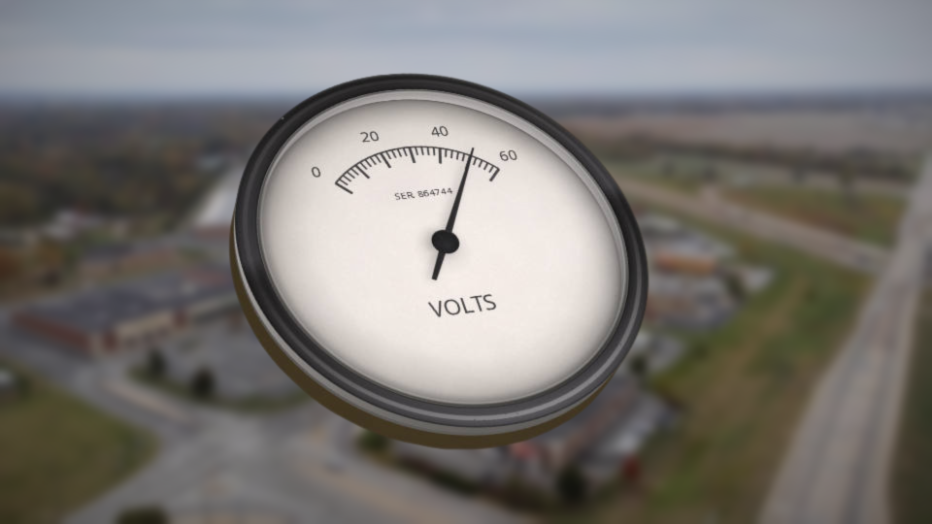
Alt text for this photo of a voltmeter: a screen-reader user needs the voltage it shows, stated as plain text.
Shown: 50 V
